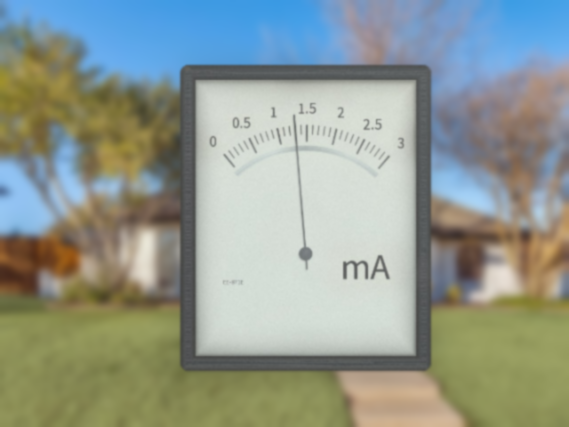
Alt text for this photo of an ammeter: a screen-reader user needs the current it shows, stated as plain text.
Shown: 1.3 mA
